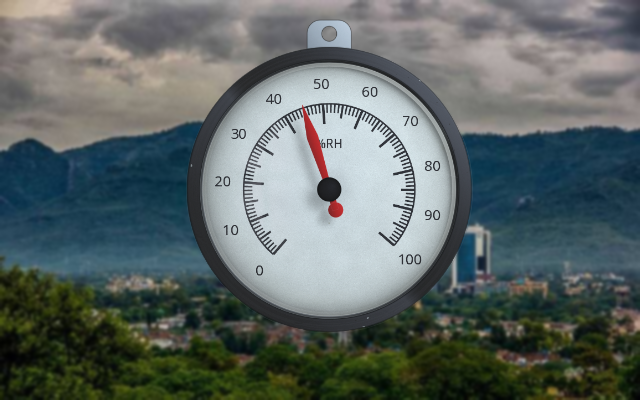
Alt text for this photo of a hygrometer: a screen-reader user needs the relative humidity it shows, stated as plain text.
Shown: 45 %
